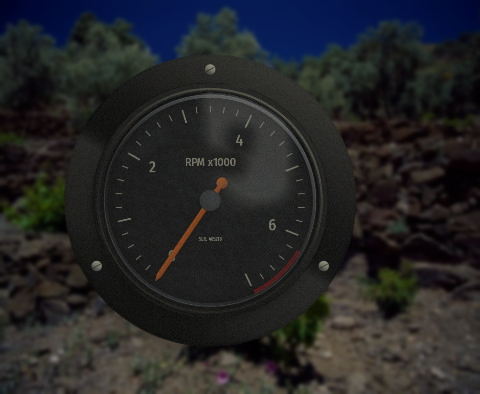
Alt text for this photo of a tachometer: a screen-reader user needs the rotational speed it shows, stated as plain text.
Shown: 0 rpm
